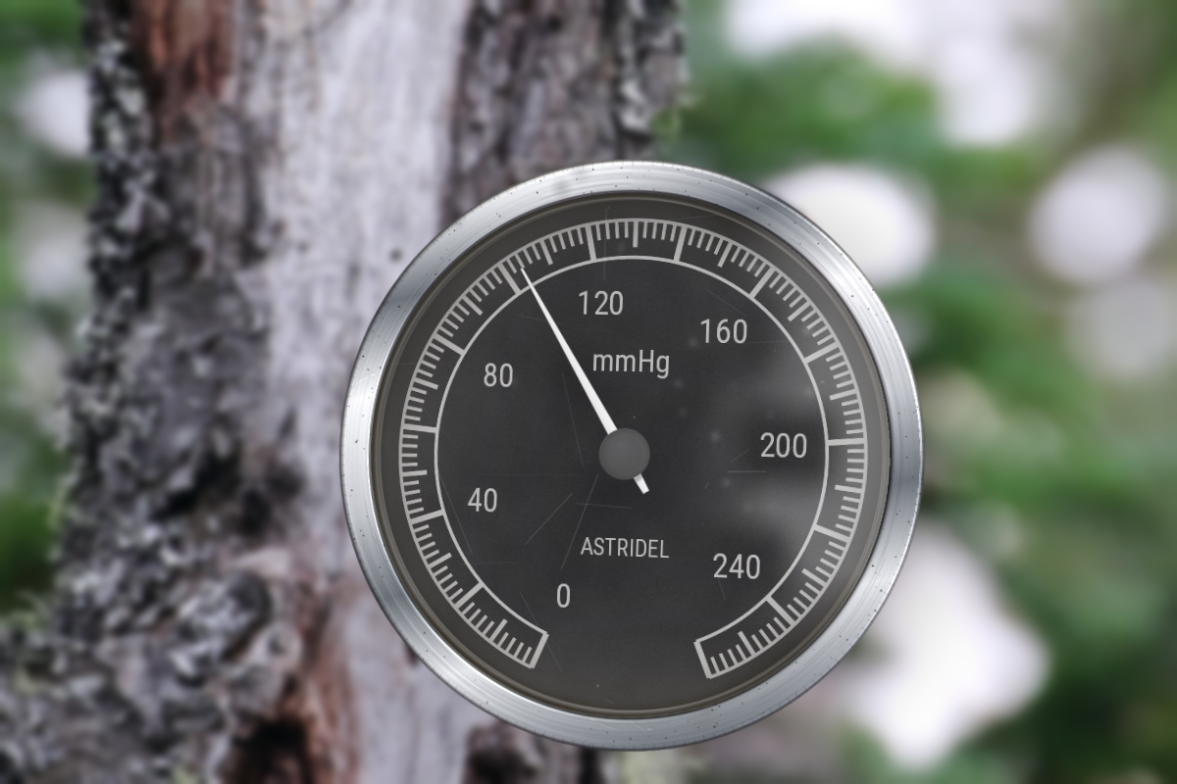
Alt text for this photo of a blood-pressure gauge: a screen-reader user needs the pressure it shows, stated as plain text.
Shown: 104 mmHg
